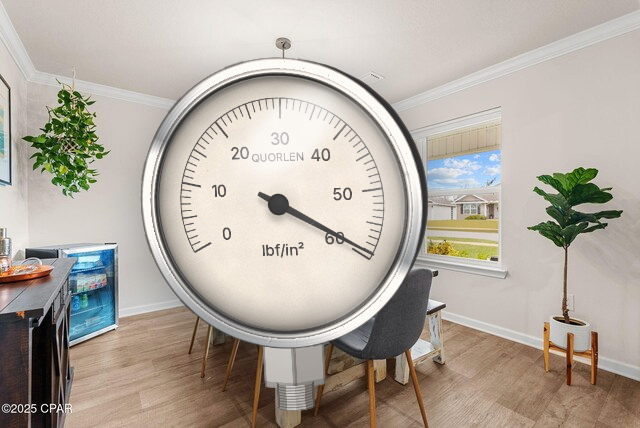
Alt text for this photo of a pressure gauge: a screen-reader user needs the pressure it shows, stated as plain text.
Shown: 59 psi
